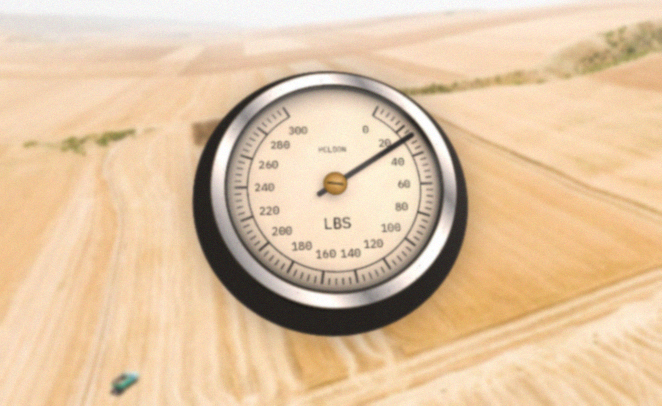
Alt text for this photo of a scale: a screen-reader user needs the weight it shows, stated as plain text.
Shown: 28 lb
